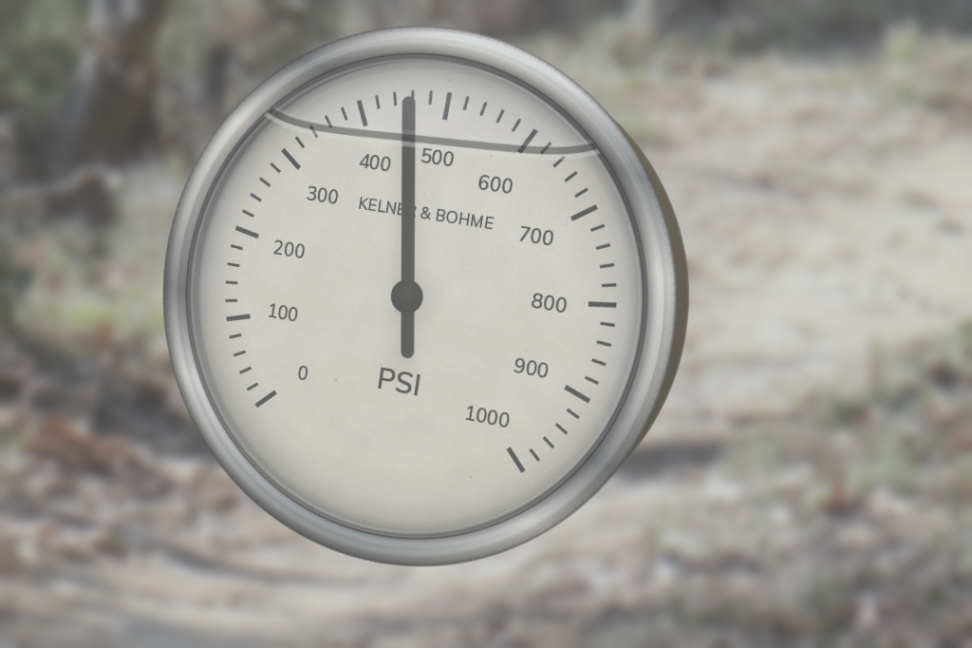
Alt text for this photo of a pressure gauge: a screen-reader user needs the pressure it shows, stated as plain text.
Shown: 460 psi
